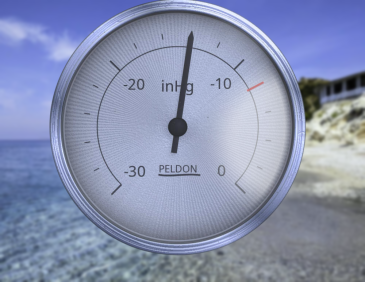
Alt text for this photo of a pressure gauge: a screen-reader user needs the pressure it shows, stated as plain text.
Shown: -14 inHg
